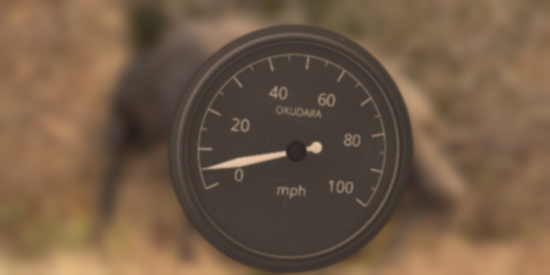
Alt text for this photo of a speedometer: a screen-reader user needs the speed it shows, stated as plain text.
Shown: 5 mph
